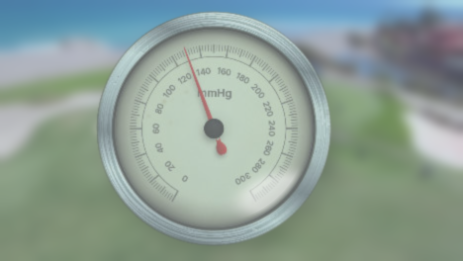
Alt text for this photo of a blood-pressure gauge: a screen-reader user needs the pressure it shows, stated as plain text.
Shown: 130 mmHg
